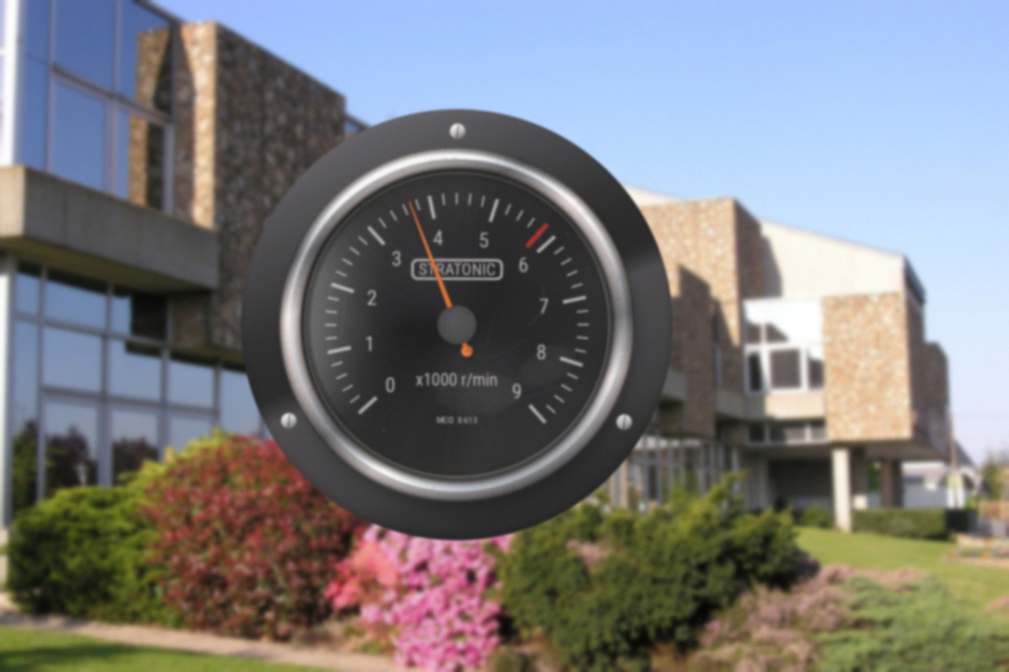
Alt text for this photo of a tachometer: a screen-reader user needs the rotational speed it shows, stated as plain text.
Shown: 3700 rpm
